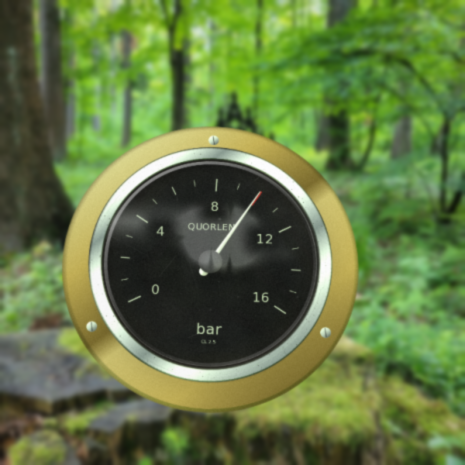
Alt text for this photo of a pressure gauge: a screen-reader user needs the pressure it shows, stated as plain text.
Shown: 10 bar
